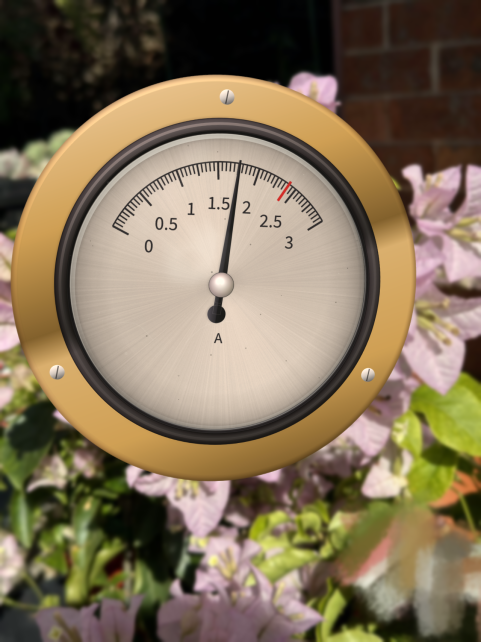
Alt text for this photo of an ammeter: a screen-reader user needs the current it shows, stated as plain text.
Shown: 1.75 A
